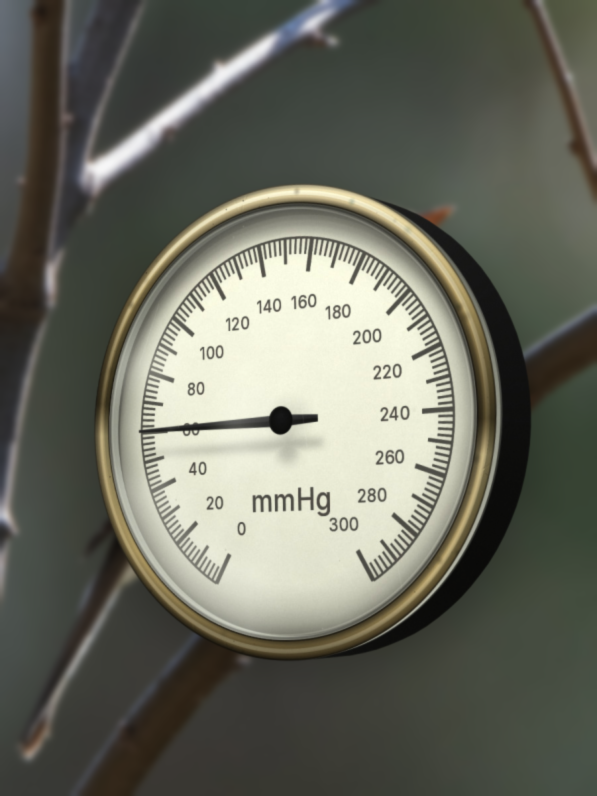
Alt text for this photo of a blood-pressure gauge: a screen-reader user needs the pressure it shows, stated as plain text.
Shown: 60 mmHg
